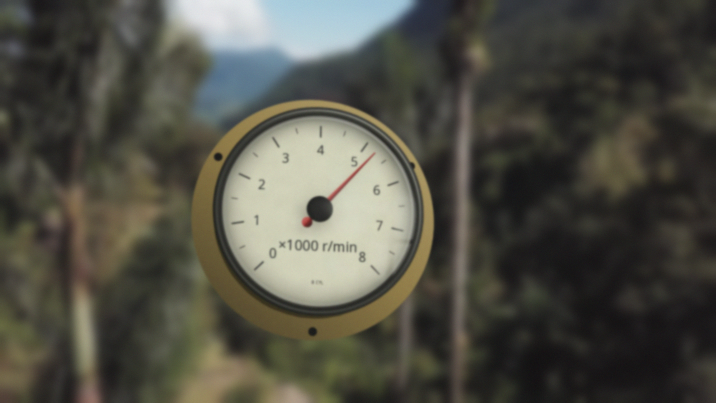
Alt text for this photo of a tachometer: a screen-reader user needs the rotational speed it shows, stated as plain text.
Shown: 5250 rpm
